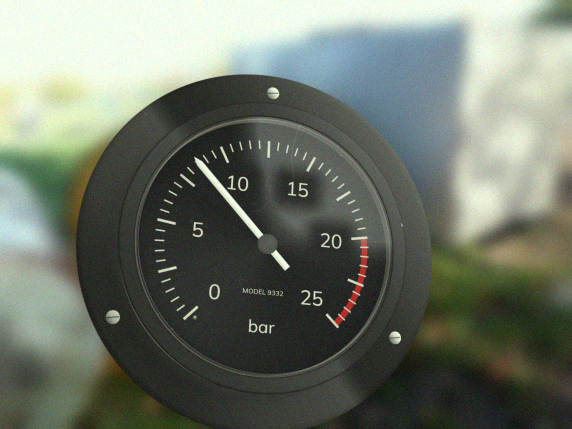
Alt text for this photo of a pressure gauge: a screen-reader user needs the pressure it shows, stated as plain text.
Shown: 8.5 bar
